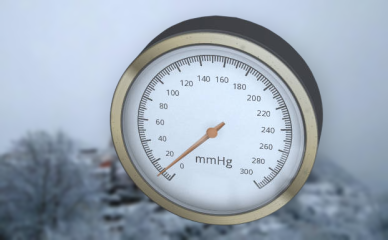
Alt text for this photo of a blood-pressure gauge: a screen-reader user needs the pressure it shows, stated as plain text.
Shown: 10 mmHg
